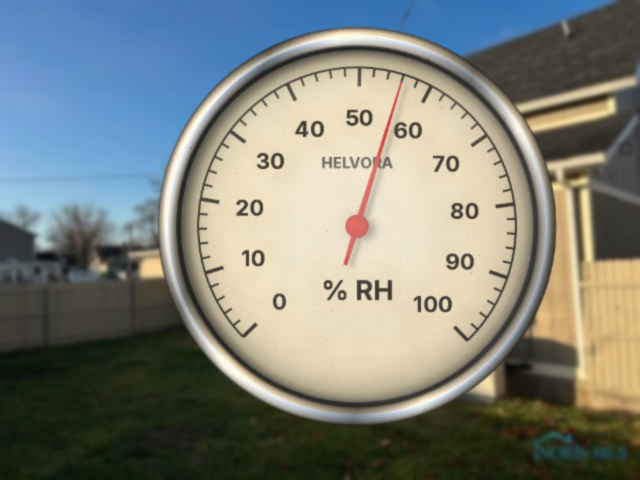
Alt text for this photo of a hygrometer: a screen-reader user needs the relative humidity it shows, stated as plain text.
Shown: 56 %
